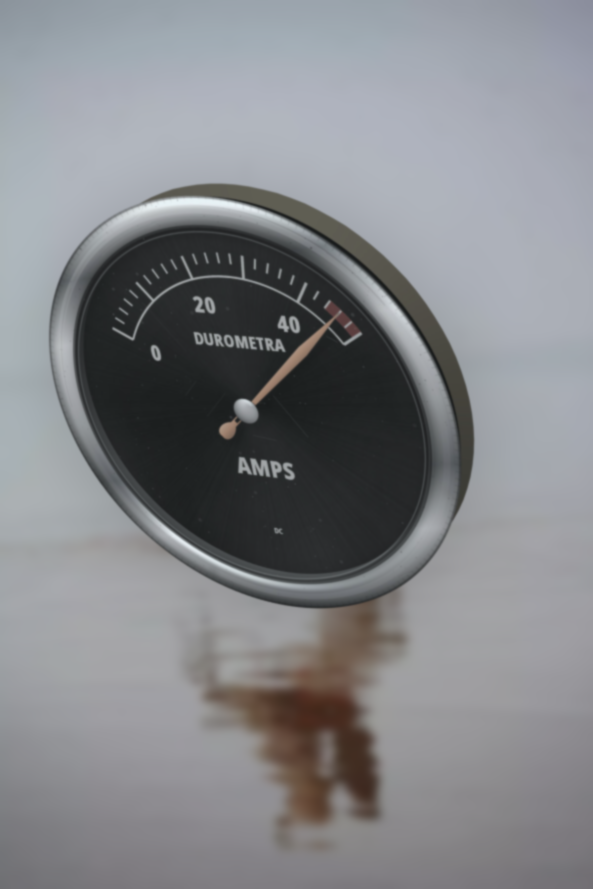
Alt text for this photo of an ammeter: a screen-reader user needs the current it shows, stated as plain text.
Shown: 46 A
